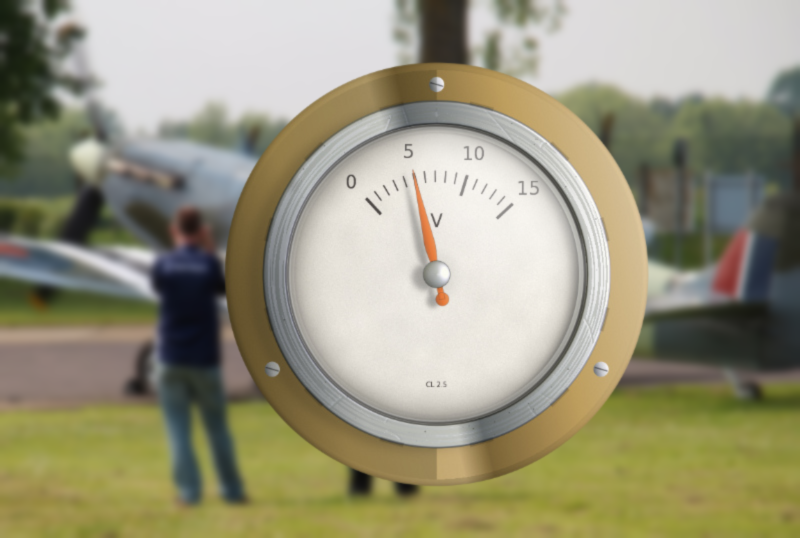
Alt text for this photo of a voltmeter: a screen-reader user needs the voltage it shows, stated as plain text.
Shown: 5 V
